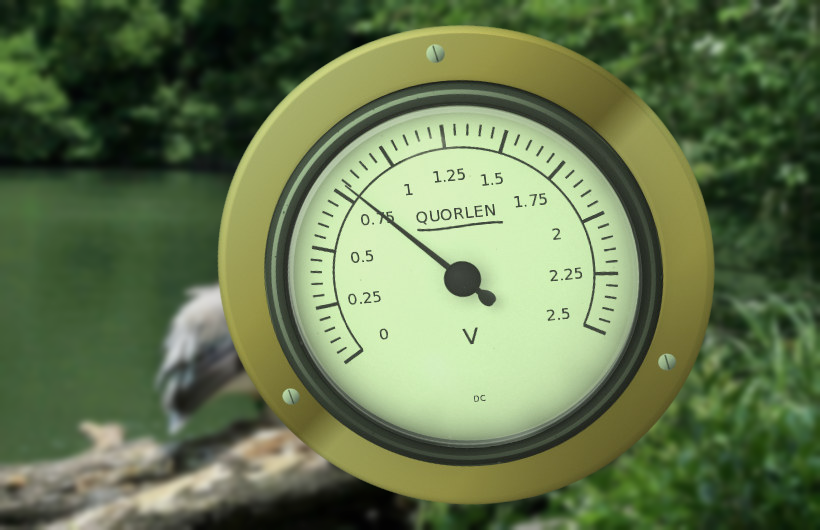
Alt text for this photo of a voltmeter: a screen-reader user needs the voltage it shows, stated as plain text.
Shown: 0.8 V
